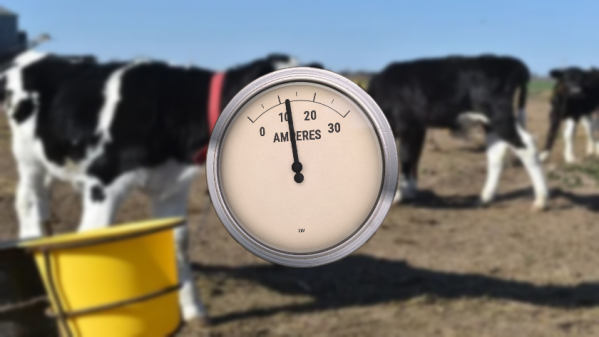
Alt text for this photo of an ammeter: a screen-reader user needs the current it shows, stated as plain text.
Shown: 12.5 A
